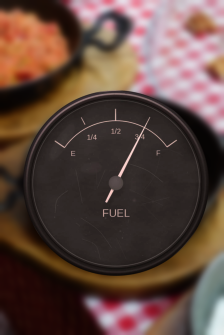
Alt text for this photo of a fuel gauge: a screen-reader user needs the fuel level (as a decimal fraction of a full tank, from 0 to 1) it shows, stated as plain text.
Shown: 0.75
